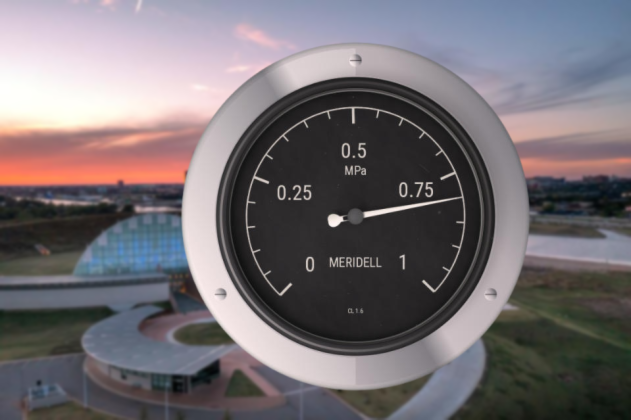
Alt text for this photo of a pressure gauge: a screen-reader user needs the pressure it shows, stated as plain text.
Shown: 0.8 MPa
